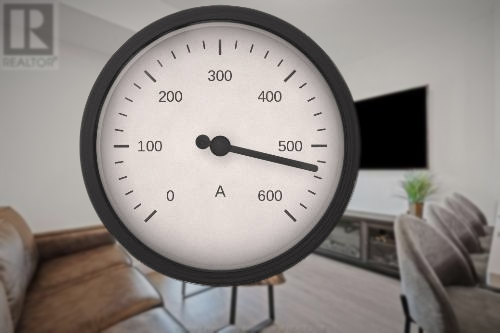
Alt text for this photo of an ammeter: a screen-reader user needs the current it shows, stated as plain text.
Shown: 530 A
